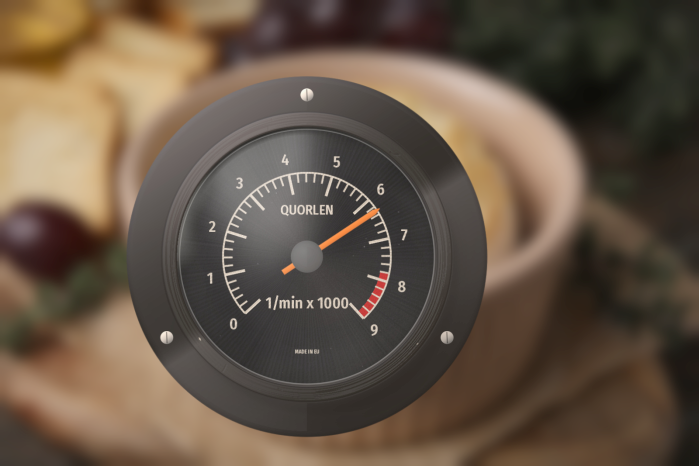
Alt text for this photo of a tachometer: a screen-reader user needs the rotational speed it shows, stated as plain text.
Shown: 6300 rpm
